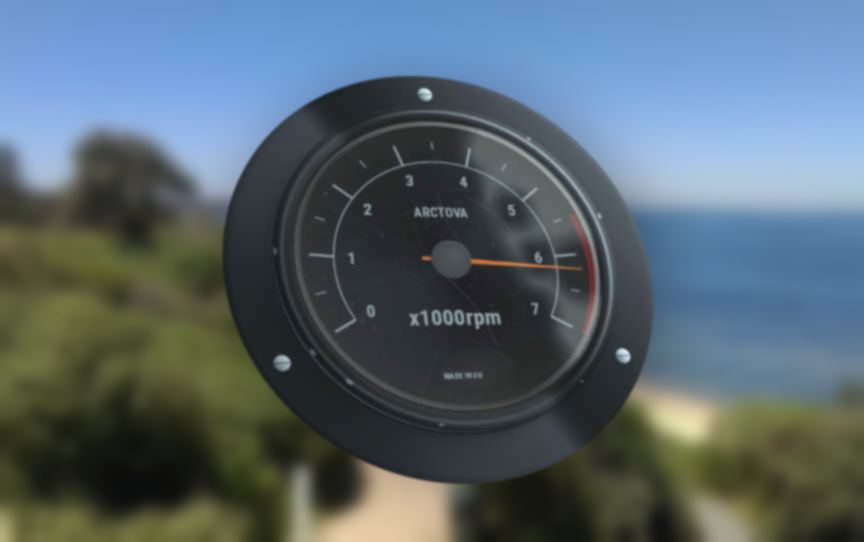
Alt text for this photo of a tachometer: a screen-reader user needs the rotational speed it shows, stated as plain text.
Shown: 6250 rpm
